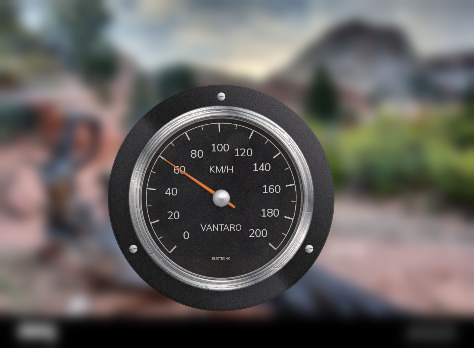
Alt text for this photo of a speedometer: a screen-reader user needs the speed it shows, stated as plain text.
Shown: 60 km/h
